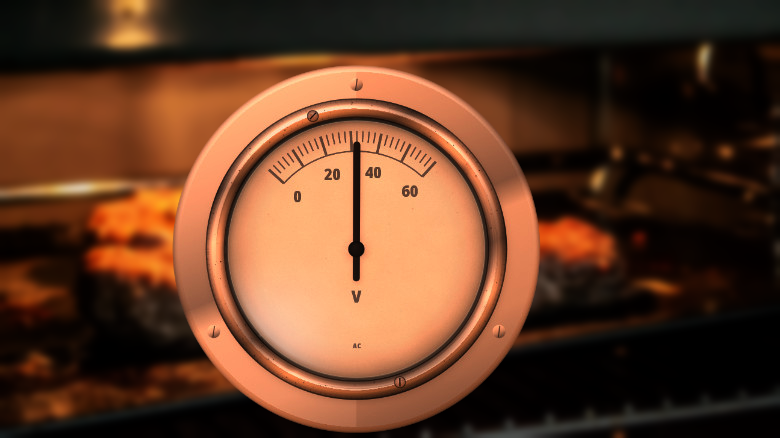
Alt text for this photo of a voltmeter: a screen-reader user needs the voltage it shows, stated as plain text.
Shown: 32 V
